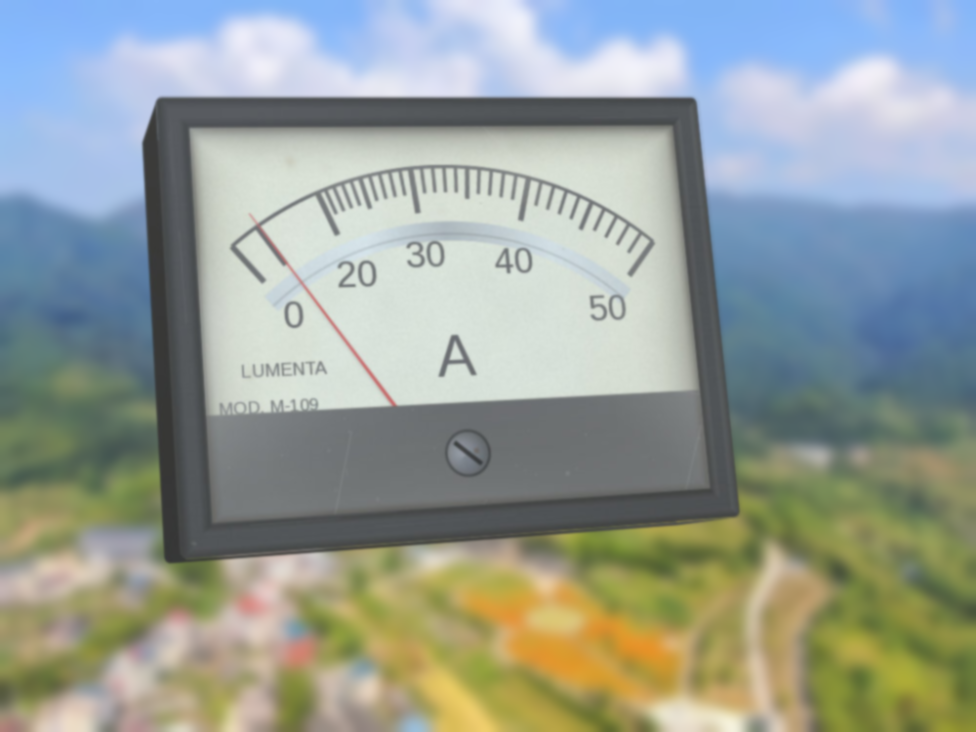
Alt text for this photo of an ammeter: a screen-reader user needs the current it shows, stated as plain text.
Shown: 10 A
